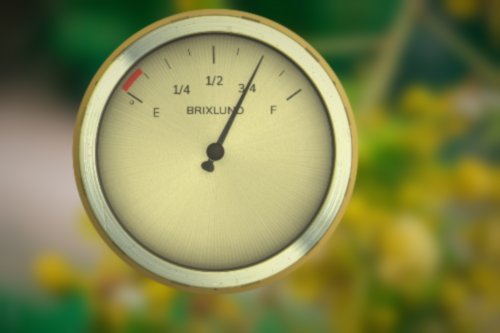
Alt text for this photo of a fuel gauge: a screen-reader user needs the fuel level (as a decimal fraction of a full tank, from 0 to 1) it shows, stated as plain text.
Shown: 0.75
